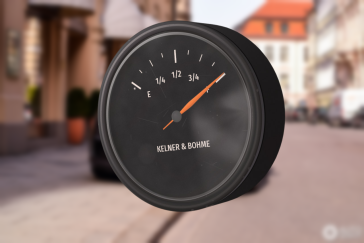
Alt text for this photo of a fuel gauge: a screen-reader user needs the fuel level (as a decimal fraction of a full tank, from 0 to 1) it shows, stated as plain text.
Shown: 1
